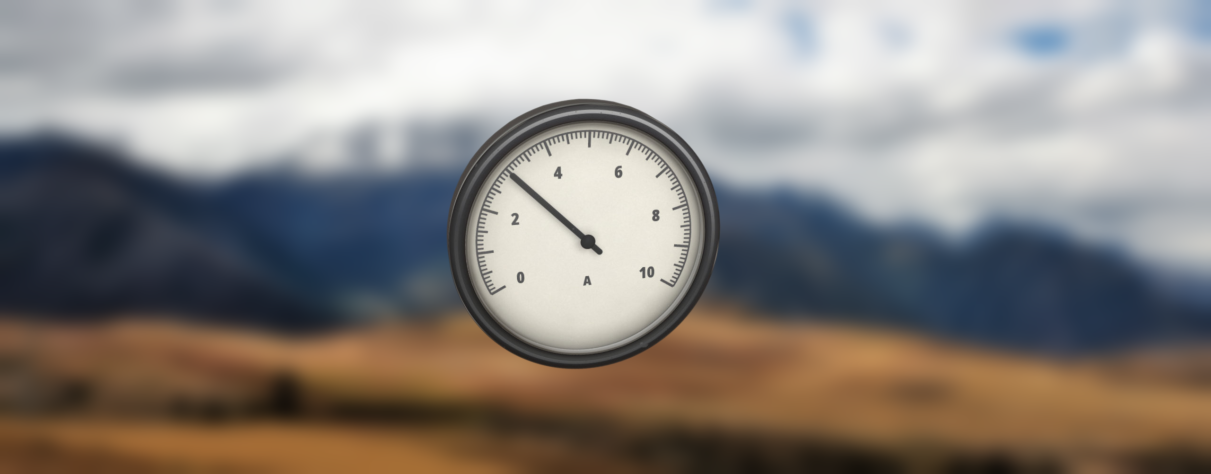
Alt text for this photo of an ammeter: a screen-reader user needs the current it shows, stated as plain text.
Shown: 3 A
